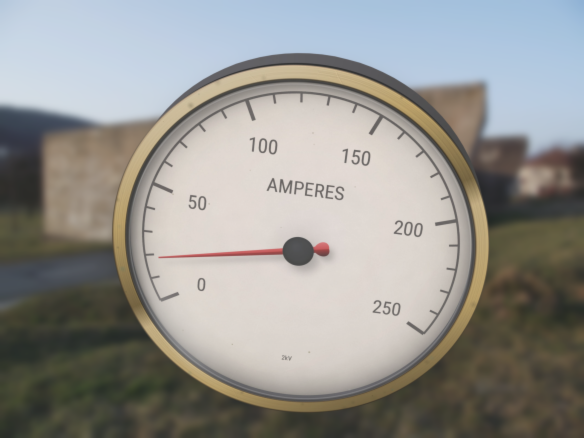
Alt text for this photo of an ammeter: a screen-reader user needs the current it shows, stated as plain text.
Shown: 20 A
